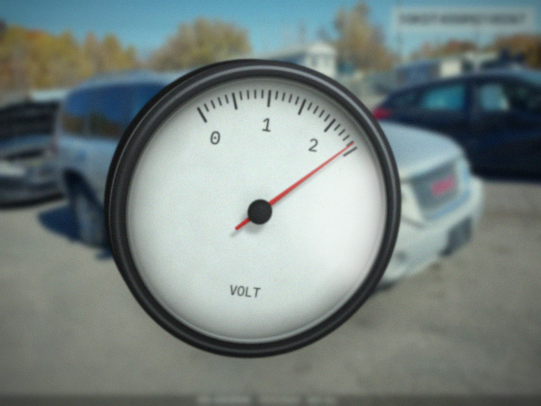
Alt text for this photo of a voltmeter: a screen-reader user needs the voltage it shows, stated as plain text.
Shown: 2.4 V
